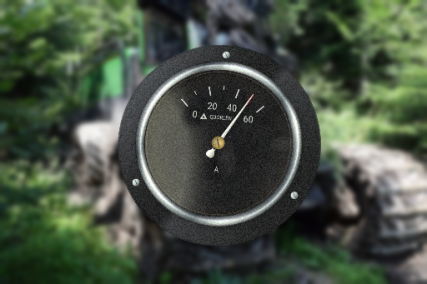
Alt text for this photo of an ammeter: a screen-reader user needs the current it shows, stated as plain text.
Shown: 50 A
